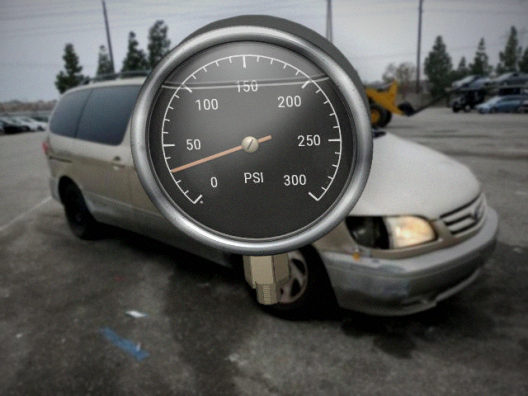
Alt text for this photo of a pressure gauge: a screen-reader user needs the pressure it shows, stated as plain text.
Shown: 30 psi
